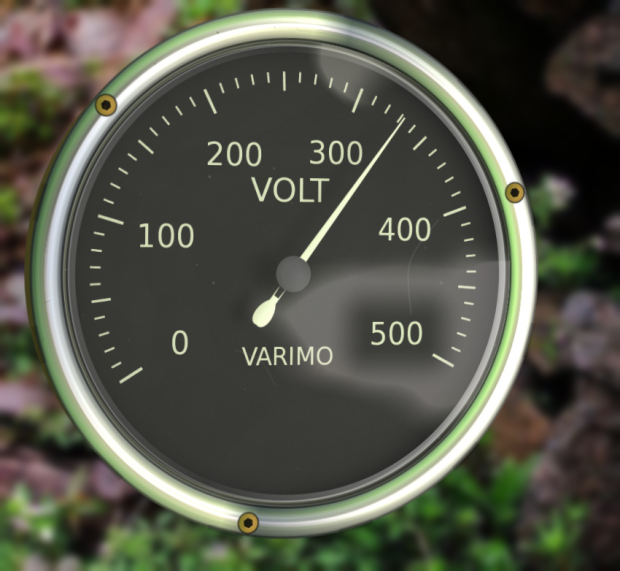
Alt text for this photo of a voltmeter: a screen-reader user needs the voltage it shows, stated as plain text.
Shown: 330 V
